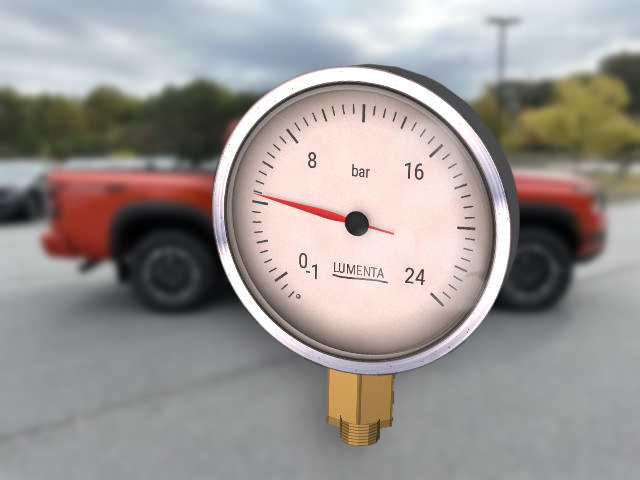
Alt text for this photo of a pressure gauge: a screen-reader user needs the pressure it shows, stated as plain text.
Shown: 4.5 bar
